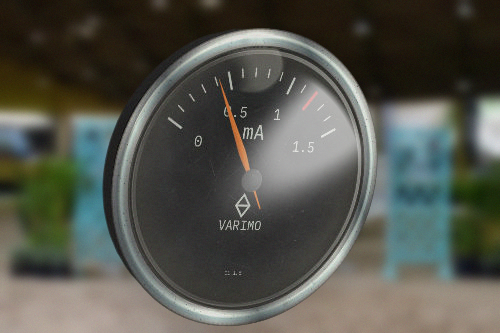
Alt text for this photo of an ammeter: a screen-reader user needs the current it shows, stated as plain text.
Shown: 0.4 mA
